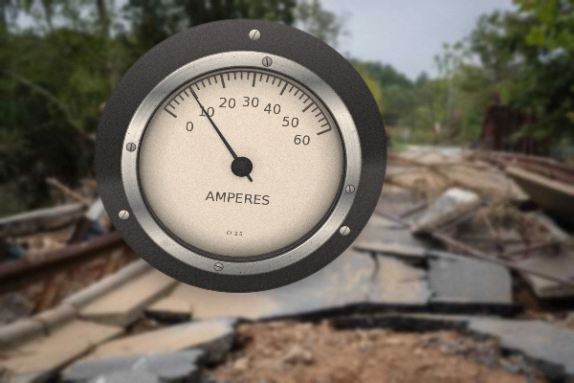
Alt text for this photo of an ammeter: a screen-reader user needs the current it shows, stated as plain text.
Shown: 10 A
